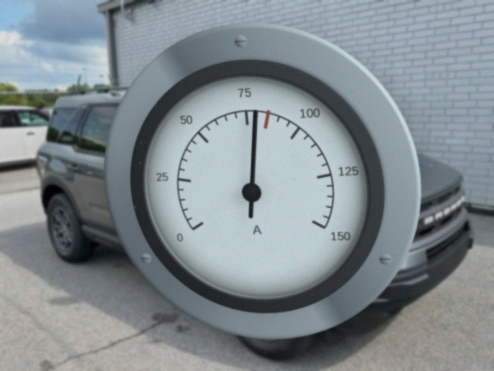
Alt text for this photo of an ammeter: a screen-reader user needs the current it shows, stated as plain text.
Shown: 80 A
